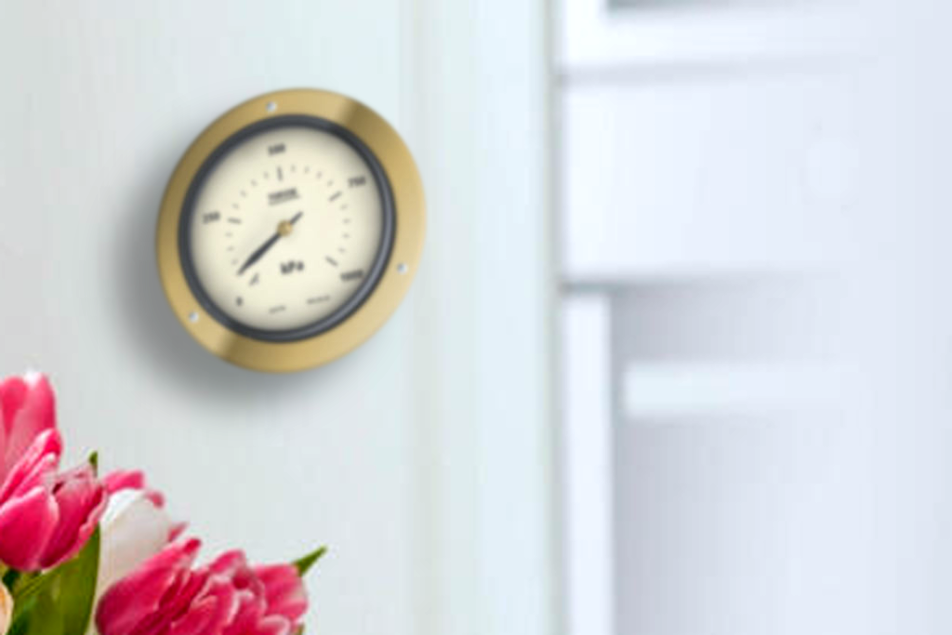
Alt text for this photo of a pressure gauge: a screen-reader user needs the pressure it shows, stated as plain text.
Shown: 50 kPa
